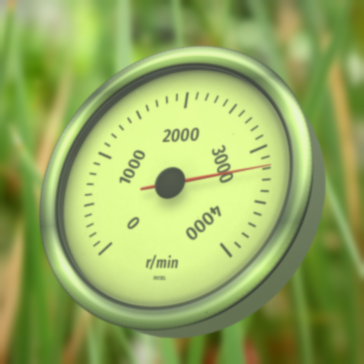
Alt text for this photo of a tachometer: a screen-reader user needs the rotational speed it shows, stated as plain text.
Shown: 3200 rpm
